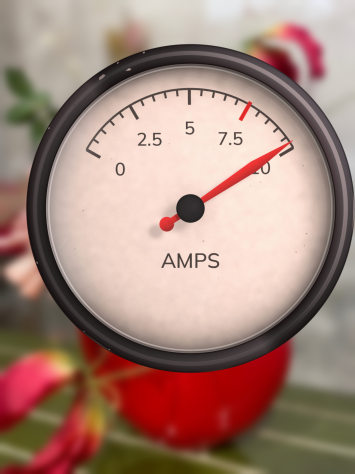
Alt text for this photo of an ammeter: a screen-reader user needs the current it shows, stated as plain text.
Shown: 9.75 A
